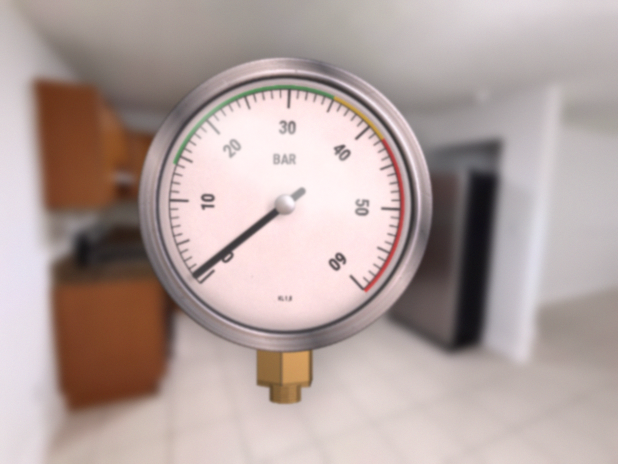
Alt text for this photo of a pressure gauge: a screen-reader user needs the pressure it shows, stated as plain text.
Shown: 1 bar
